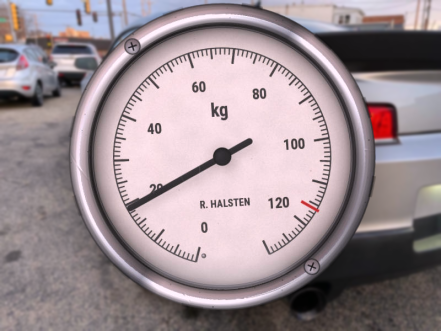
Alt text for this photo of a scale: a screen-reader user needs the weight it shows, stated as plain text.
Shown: 19 kg
